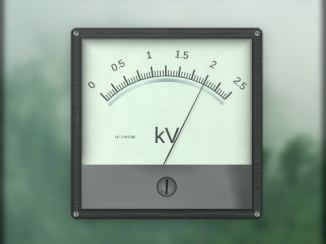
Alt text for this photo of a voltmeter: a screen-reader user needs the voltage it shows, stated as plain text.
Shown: 2 kV
